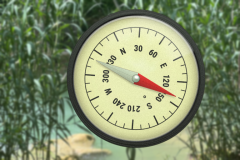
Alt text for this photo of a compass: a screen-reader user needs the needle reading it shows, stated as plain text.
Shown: 140 °
